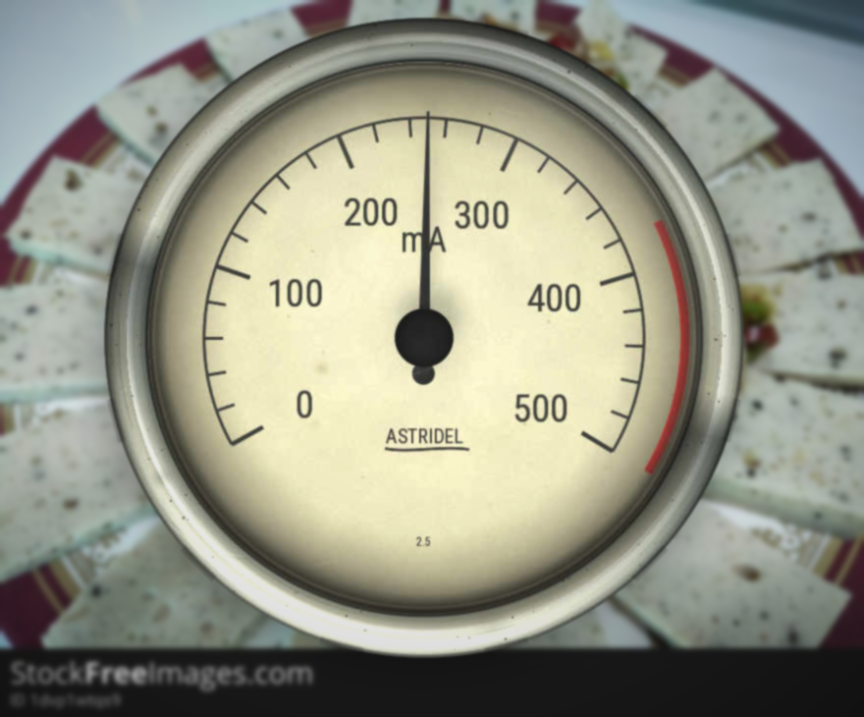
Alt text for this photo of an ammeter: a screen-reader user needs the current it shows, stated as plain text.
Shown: 250 mA
